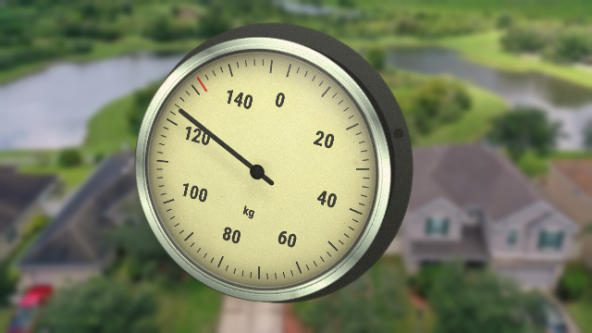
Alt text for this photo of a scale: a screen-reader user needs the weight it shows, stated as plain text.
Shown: 124 kg
